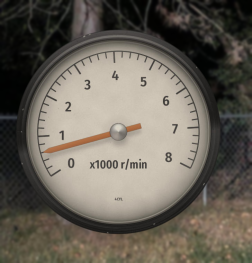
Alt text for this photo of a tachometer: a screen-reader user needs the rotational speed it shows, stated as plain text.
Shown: 600 rpm
